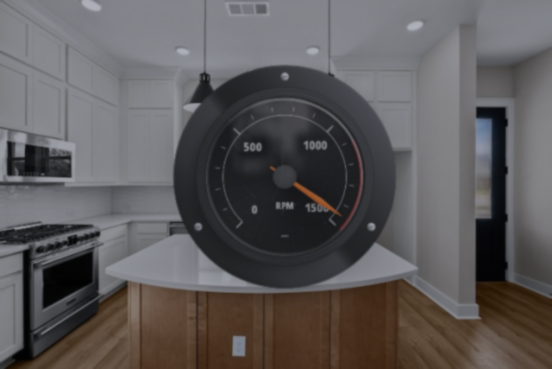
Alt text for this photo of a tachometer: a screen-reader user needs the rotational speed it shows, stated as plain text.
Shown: 1450 rpm
